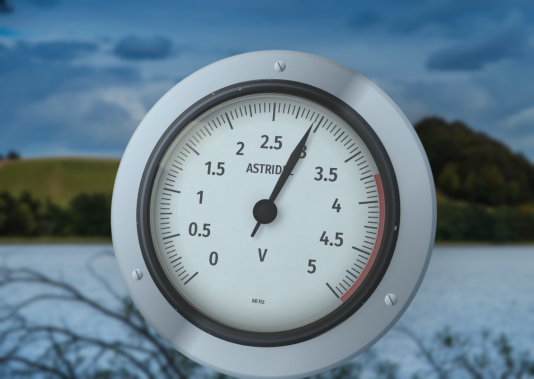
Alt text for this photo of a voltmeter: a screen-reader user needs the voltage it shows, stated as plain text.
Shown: 2.95 V
